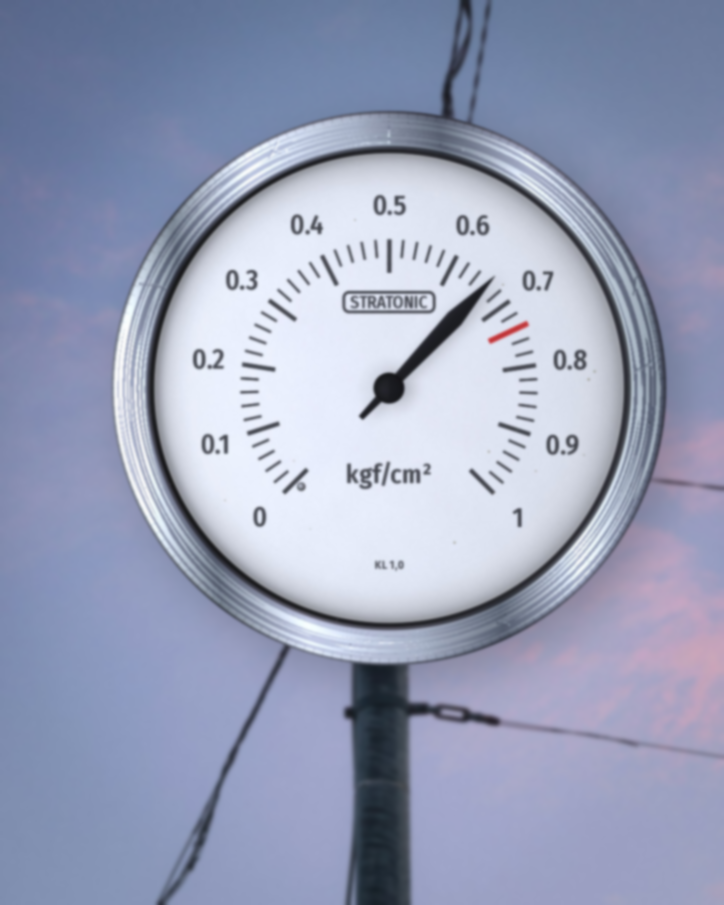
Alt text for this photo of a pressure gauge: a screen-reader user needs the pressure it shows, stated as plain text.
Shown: 0.66 kg/cm²
